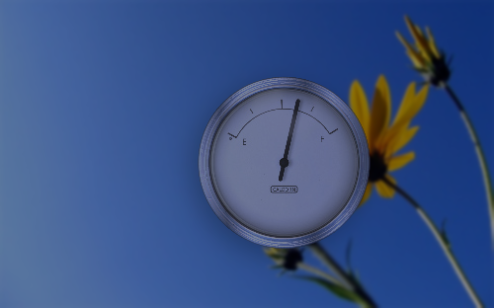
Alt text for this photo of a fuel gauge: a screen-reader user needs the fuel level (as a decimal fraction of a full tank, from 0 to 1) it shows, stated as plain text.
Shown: 0.625
